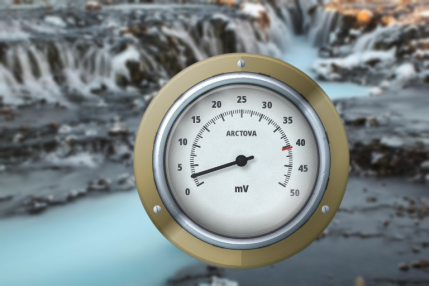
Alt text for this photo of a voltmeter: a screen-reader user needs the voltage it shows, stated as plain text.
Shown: 2.5 mV
